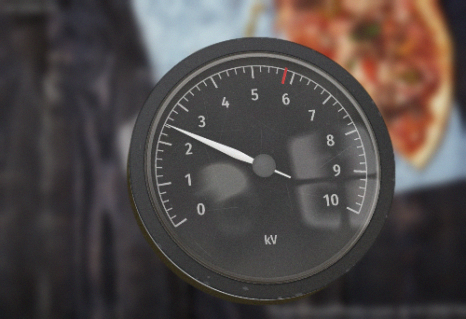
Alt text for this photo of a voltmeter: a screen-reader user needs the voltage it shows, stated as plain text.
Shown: 2.4 kV
